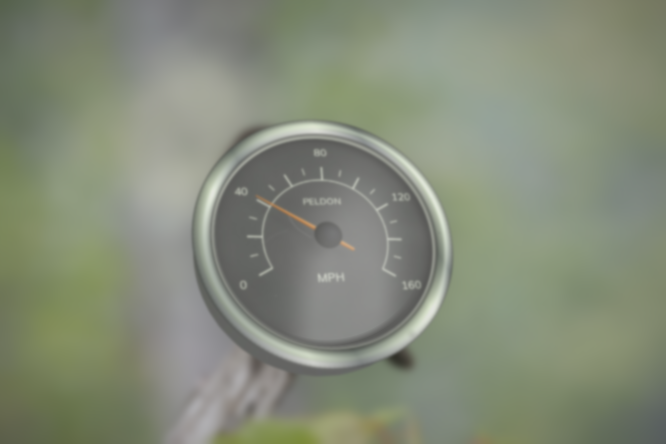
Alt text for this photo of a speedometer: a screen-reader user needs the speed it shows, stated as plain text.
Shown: 40 mph
